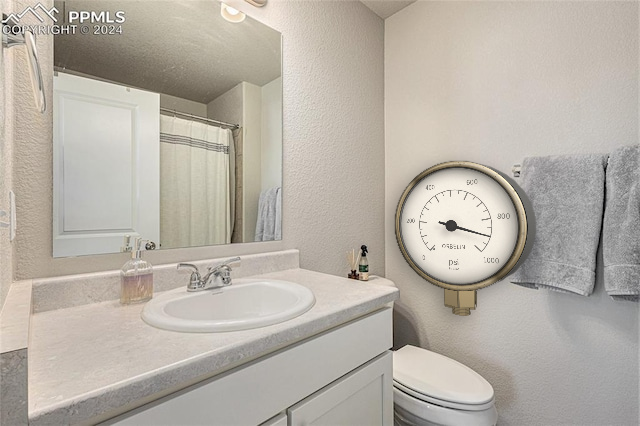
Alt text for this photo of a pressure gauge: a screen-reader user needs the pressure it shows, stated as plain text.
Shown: 900 psi
